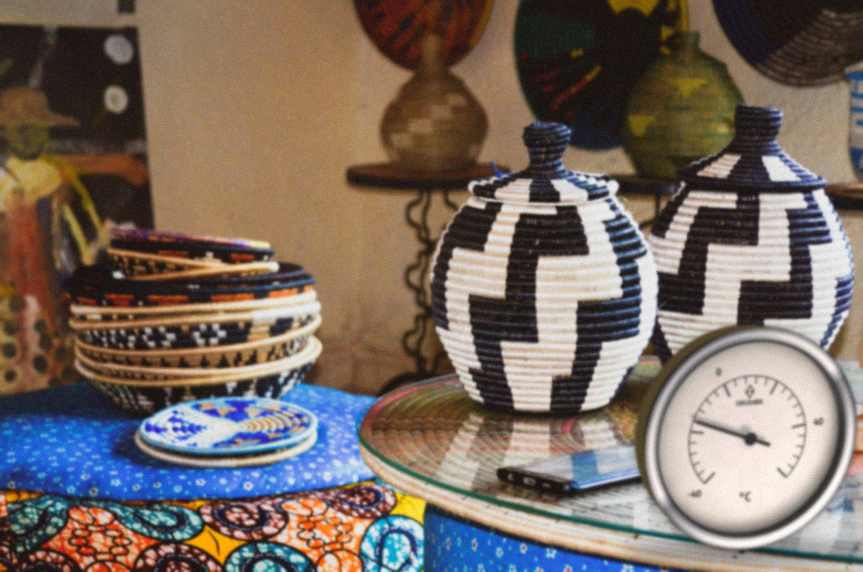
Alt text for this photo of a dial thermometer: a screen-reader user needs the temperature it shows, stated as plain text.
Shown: -16 °C
